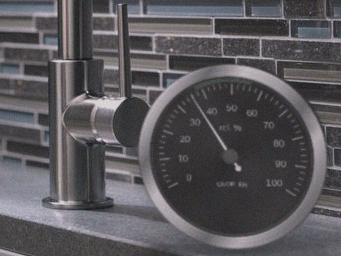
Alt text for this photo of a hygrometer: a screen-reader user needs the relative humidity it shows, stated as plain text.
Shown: 36 %
